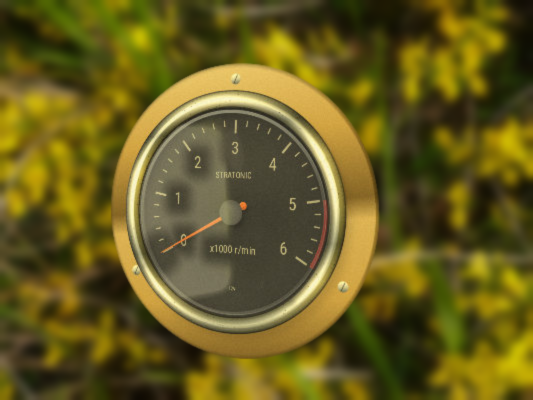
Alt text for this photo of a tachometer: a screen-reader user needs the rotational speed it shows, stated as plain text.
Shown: 0 rpm
